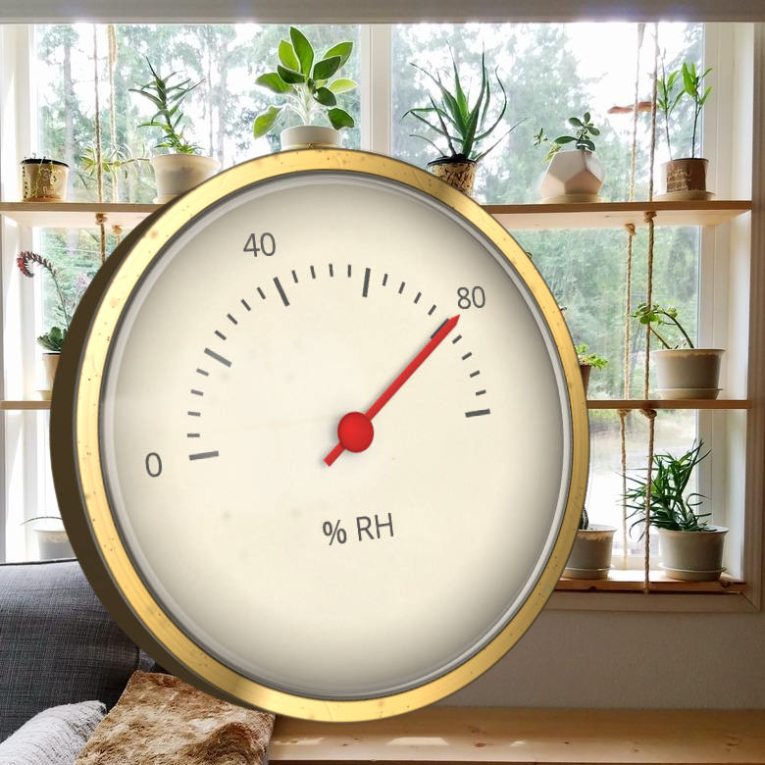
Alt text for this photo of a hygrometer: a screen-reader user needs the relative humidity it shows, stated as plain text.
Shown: 80 %
